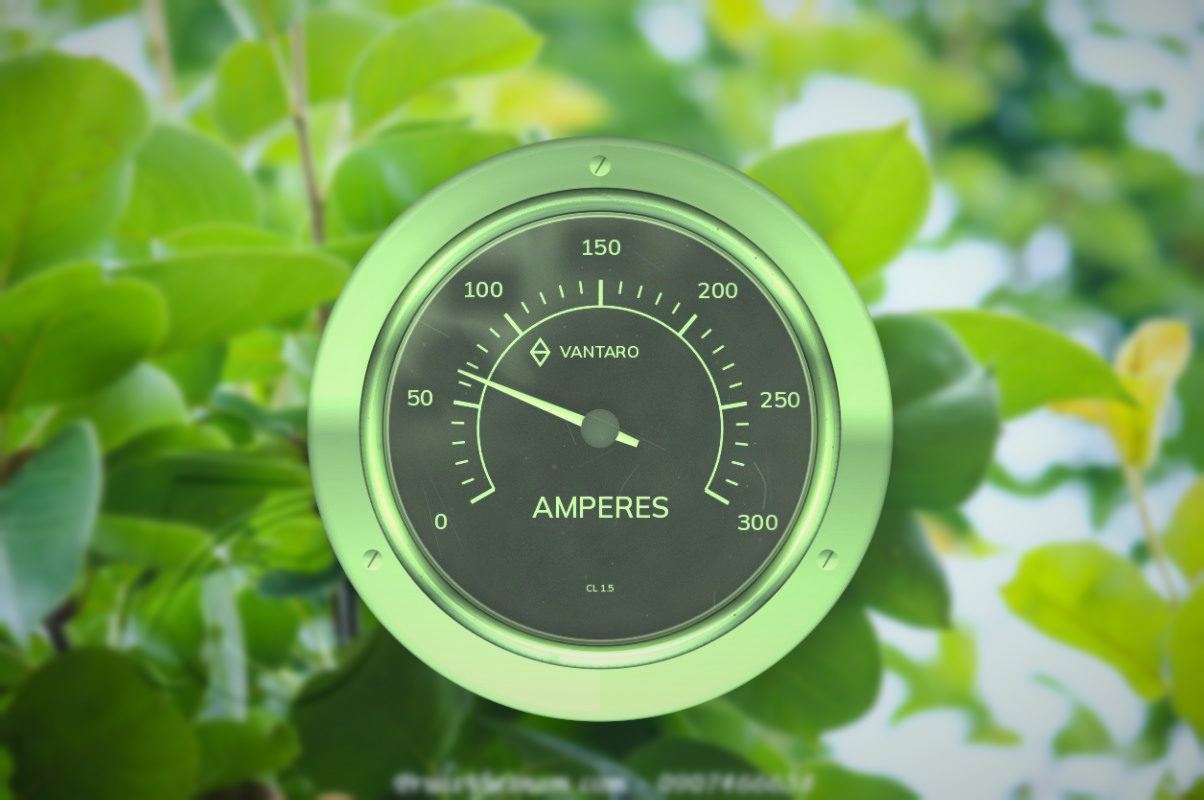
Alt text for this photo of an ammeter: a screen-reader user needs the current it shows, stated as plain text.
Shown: 65 A
